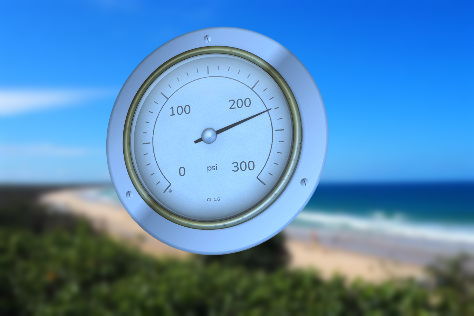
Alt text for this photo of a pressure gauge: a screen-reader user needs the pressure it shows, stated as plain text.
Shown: 230 psi
